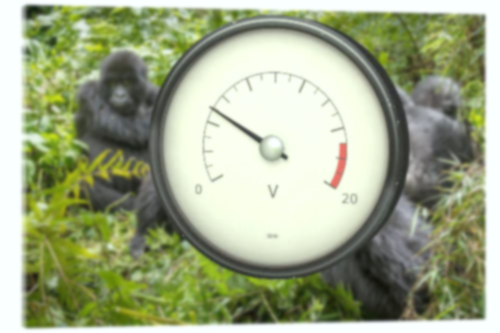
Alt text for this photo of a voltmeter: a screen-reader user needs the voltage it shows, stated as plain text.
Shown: 5 V
